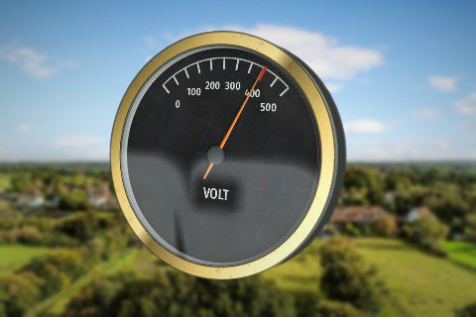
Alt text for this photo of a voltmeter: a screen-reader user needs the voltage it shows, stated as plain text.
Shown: 400 V
